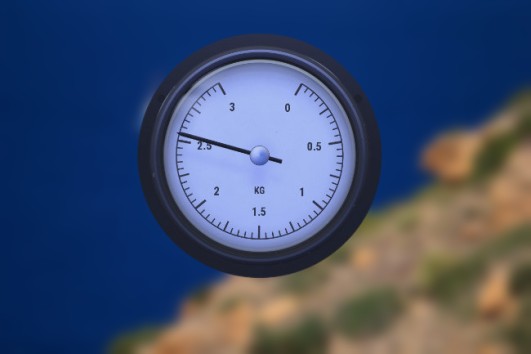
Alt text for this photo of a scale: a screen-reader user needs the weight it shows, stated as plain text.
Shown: 2.55 kg
